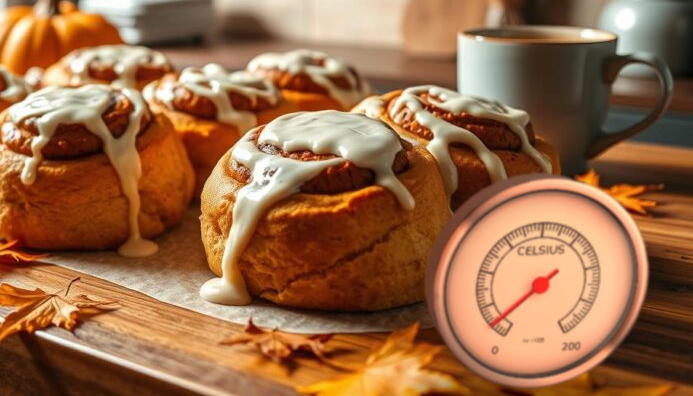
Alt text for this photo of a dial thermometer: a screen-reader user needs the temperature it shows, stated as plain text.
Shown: 12.5 °C
